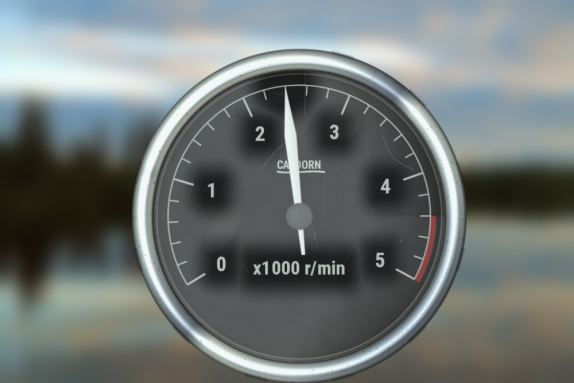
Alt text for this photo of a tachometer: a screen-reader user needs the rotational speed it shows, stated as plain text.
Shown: 2400 rpm
